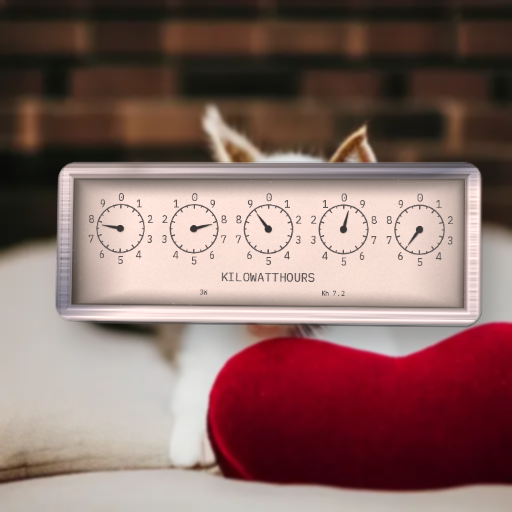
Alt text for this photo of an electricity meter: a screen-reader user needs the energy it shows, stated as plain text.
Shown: 77896 kWh
